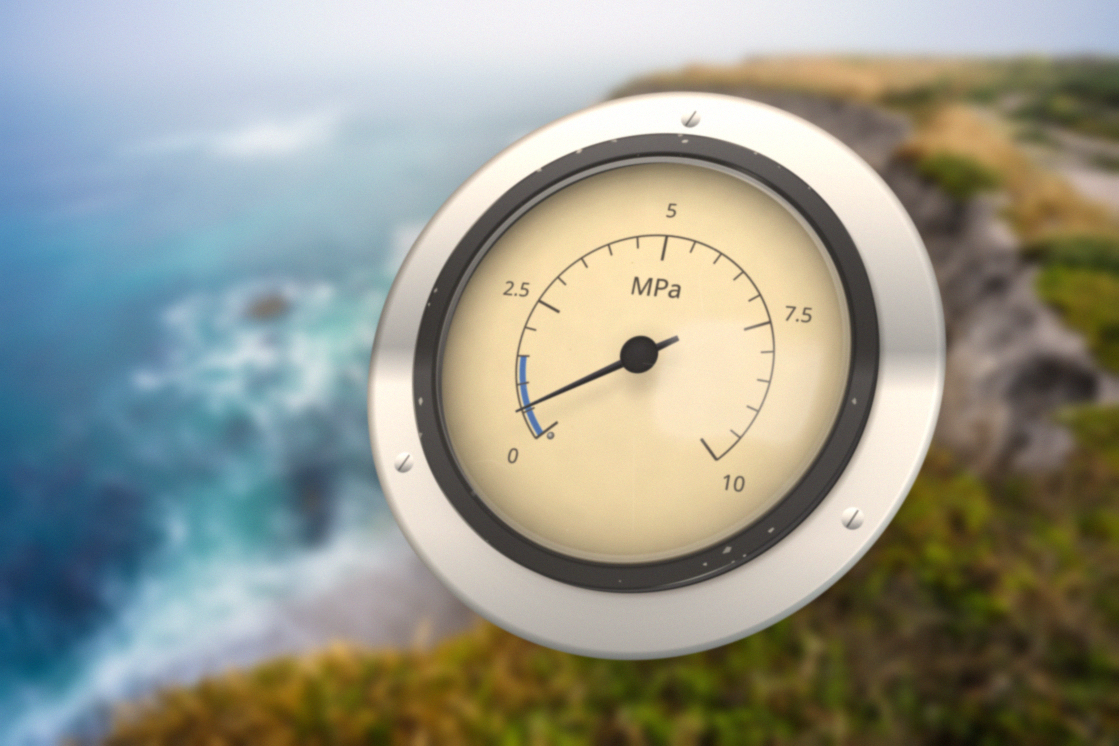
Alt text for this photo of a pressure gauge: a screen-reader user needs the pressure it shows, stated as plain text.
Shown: 0.5 MPa
